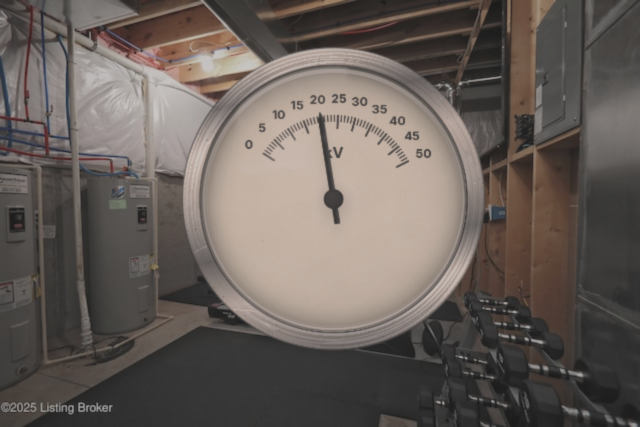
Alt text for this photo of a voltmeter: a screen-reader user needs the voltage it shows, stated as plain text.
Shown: 20 kV
